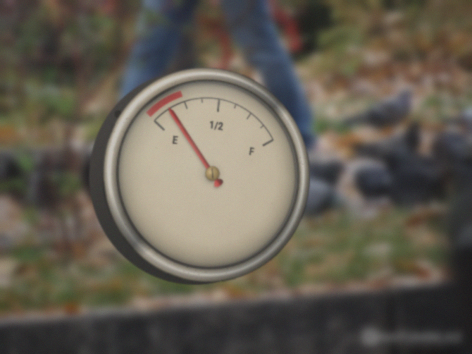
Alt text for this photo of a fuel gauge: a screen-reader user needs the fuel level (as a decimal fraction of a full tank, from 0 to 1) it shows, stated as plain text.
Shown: 0.125
